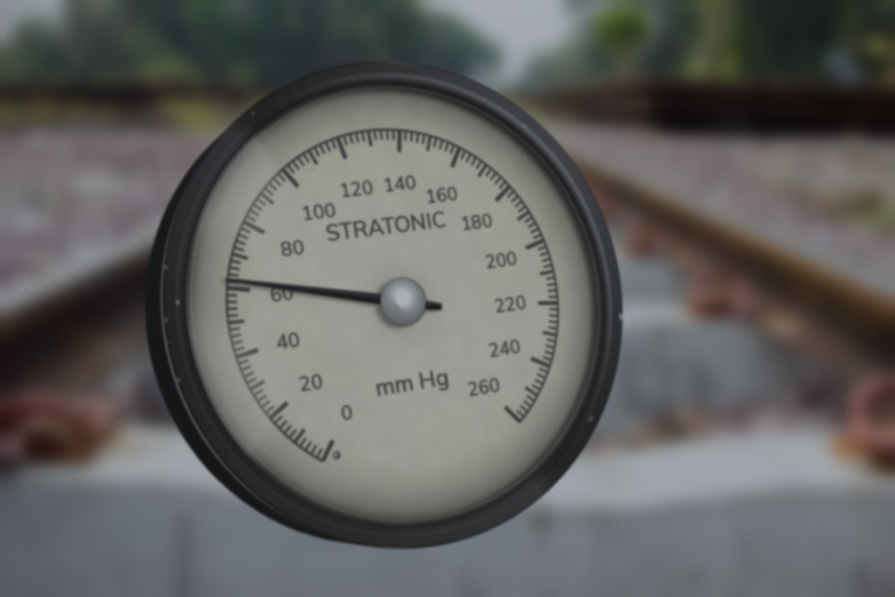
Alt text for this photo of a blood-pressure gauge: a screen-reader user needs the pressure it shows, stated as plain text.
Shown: 62 mmHg
